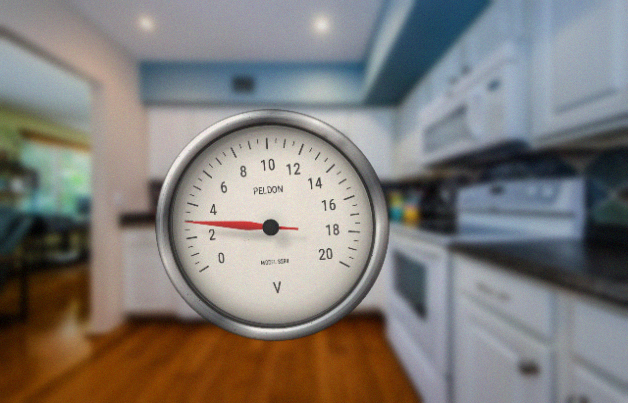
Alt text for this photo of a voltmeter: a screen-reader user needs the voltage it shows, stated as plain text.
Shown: 3 V
